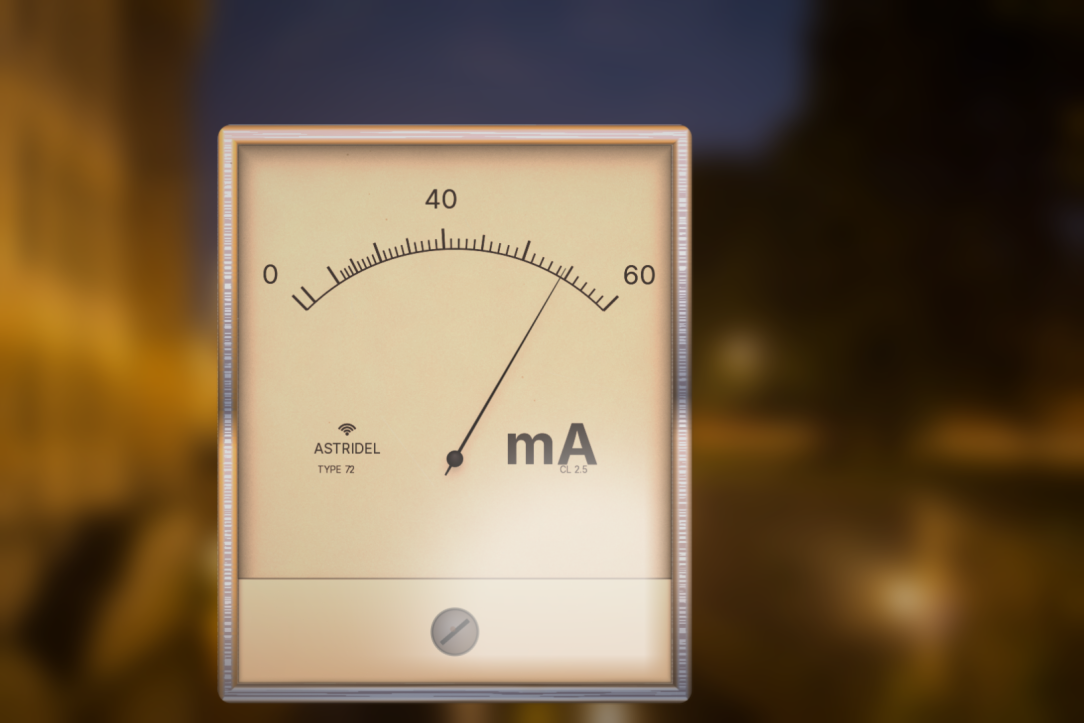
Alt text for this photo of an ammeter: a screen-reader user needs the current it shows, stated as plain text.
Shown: 54.5 mA
